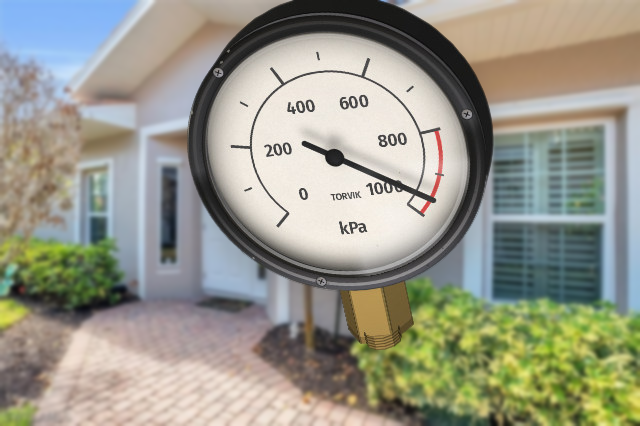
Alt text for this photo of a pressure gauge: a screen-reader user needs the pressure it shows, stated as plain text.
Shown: 950 kPa
